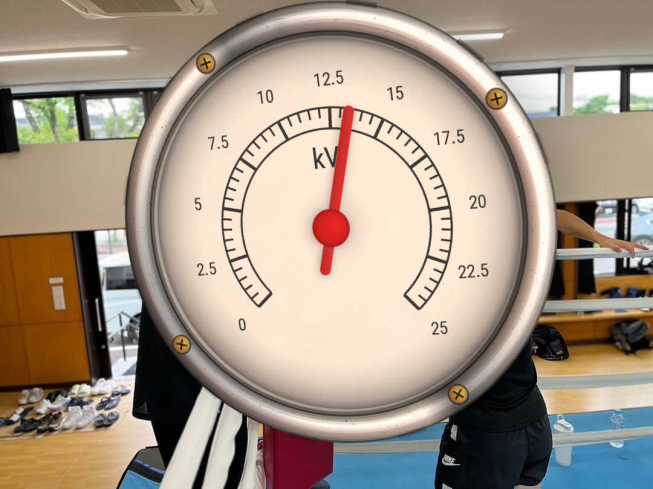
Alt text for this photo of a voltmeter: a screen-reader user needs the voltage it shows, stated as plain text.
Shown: 13.5 kV
